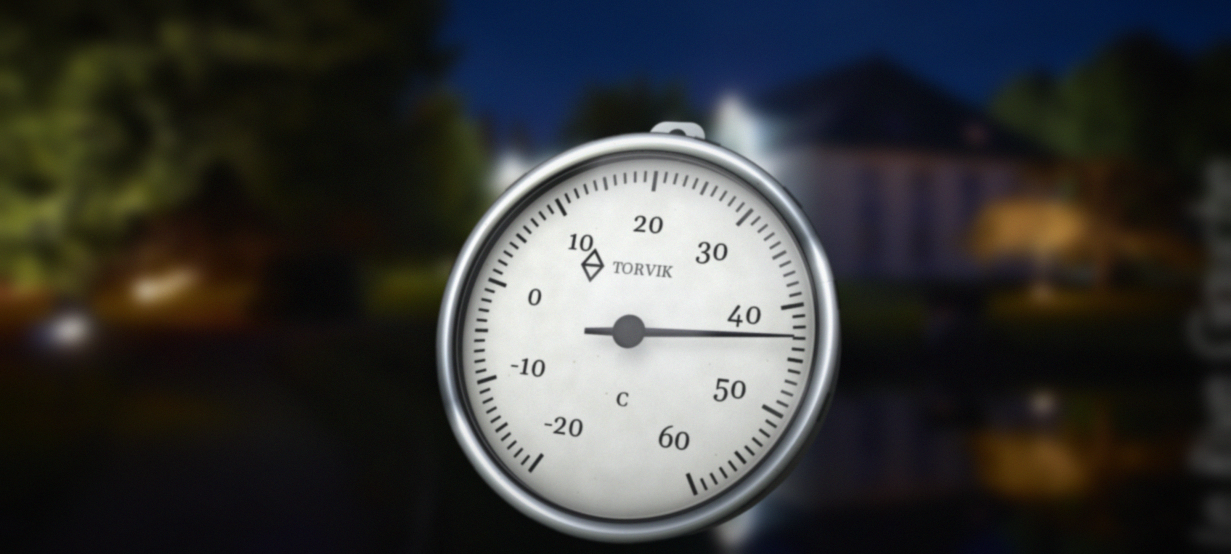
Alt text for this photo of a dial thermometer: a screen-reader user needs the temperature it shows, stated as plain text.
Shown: 43 °C
